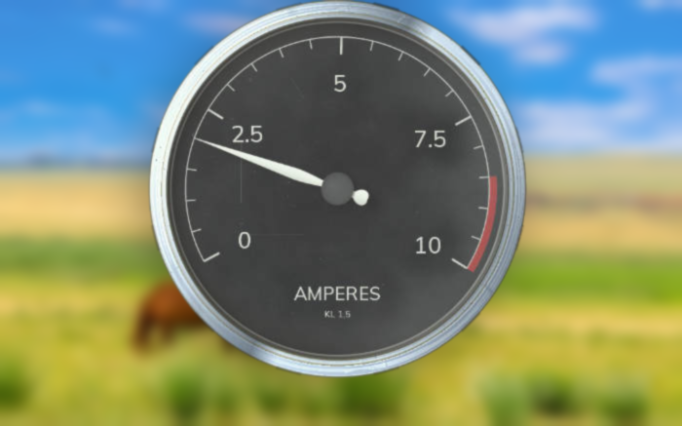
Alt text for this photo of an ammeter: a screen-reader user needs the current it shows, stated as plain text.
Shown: 2 A
